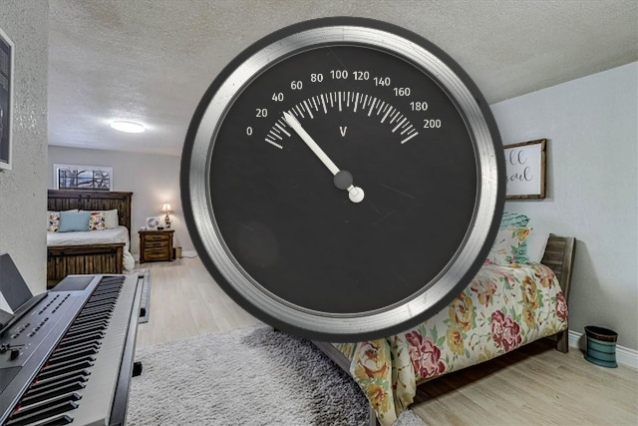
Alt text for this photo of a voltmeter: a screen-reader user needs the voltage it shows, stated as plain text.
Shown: 35 V
